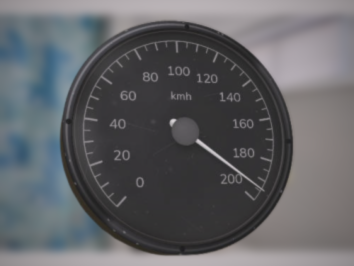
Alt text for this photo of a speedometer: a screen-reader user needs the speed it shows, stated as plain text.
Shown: 195 km/h
